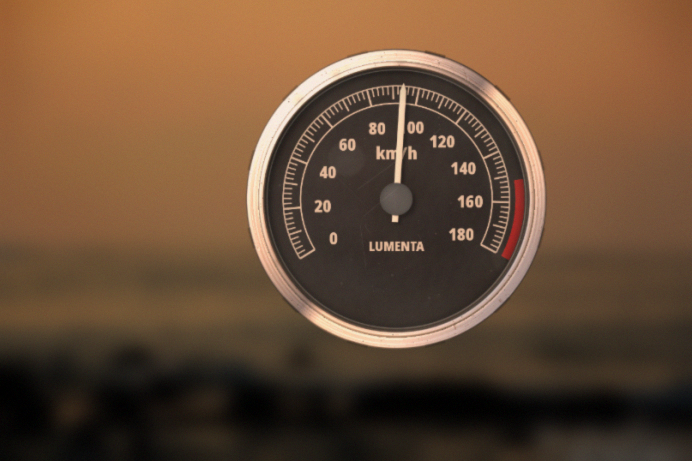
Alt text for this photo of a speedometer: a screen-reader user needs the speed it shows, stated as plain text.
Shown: 94 km/h
